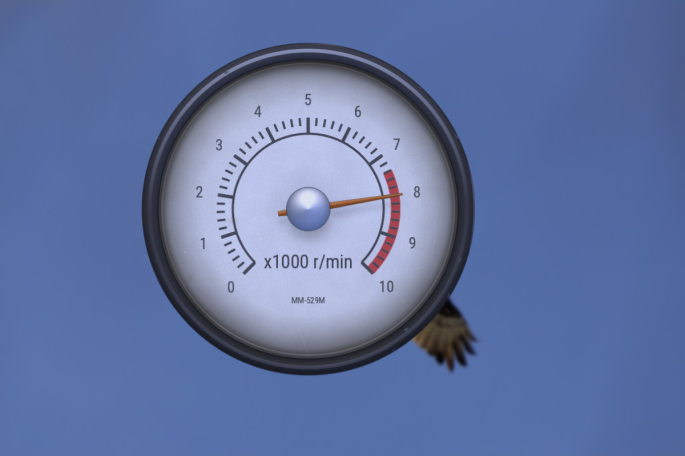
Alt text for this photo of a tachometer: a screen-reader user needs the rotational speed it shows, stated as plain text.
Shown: 8000 rpm
